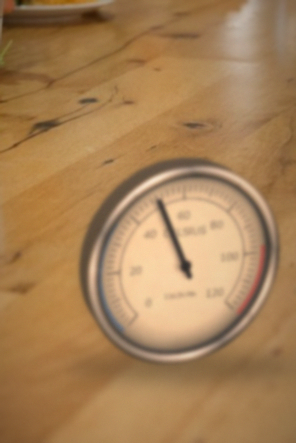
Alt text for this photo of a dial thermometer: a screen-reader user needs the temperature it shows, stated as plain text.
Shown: 50 °C
